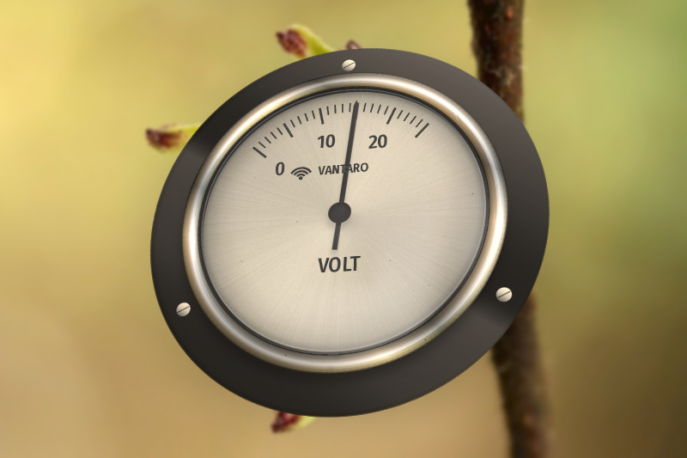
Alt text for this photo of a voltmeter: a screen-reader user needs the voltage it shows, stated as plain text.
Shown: 15 V
